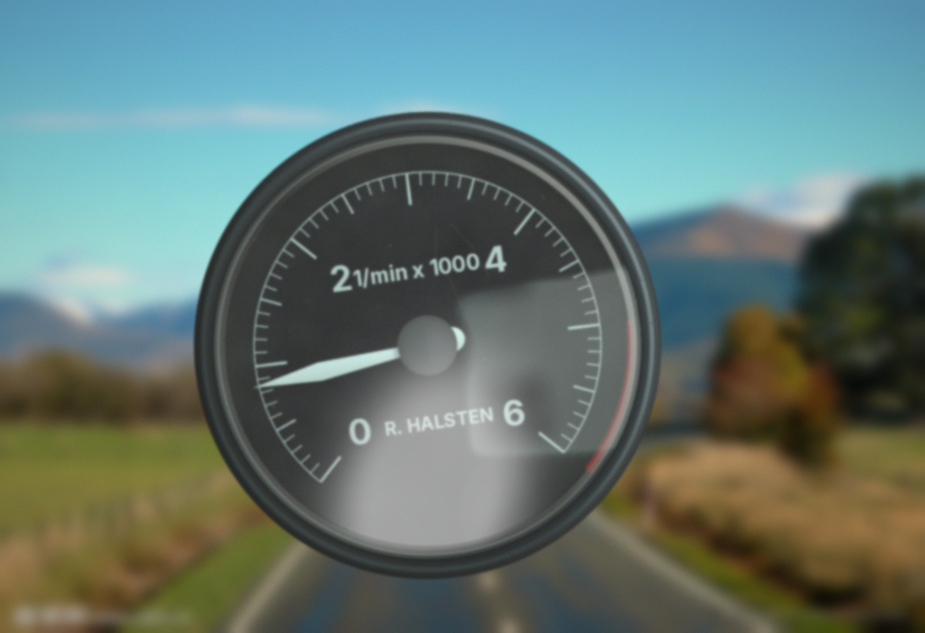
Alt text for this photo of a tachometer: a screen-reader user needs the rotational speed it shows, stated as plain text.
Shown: 850 rpm
